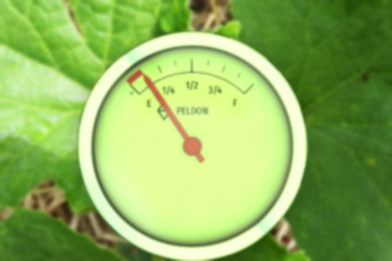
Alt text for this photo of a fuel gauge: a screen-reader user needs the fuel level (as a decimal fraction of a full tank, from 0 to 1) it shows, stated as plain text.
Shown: 0.125
